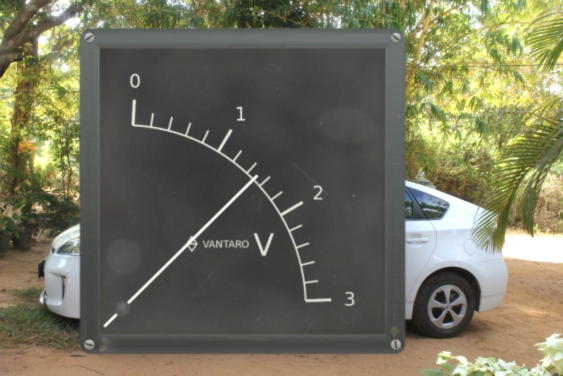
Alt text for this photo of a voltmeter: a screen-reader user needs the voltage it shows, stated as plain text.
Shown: 1.5 V
